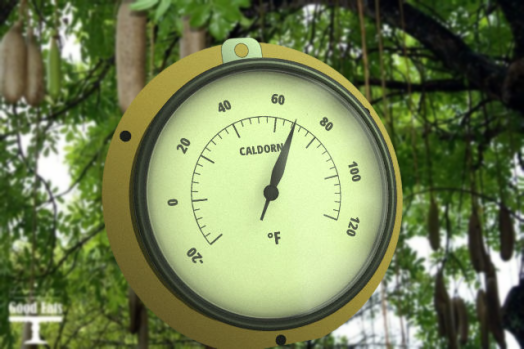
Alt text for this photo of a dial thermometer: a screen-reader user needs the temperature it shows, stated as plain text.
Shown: 68 °F
